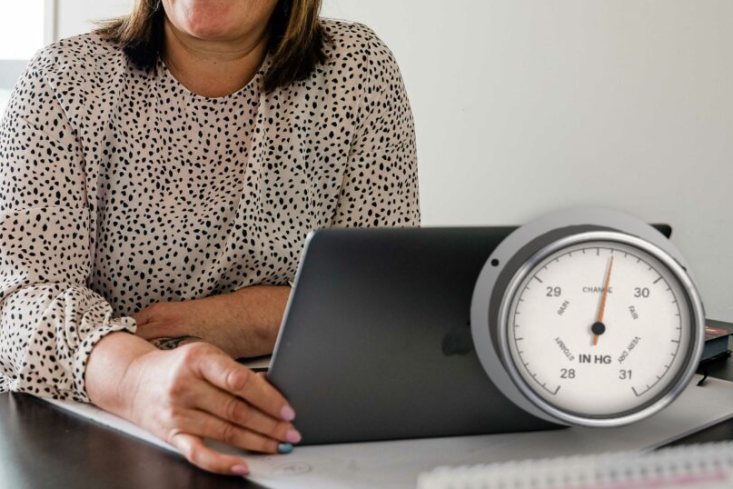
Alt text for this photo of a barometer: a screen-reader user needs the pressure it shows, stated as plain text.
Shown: 29.6 inHg
